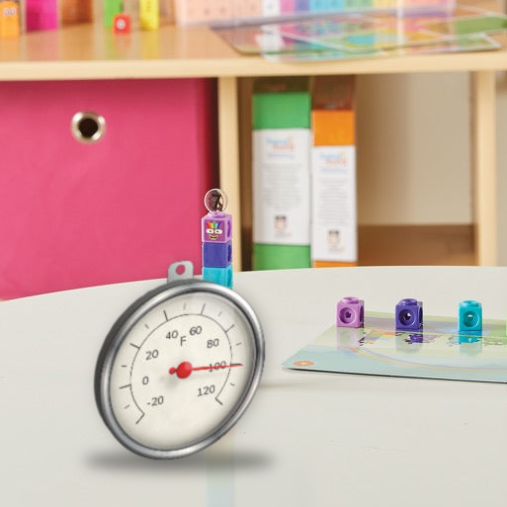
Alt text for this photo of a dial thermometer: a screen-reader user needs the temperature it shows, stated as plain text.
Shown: 100 °F
